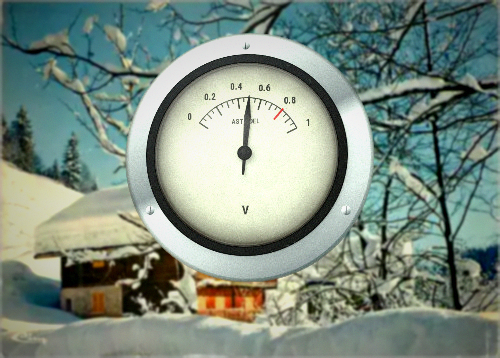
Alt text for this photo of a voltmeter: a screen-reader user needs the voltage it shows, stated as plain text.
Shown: 0.5 V
